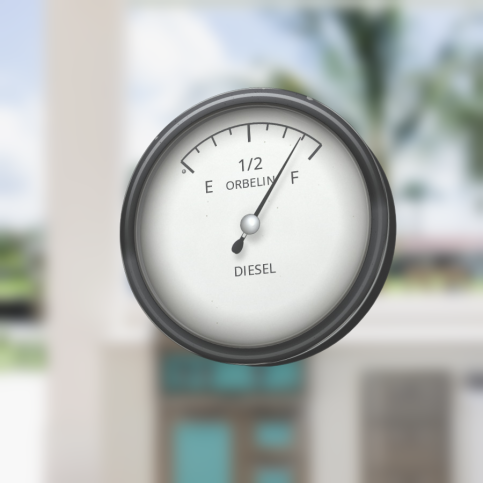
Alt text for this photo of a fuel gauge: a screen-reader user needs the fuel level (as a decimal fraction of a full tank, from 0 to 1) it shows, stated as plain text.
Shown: 0.875
